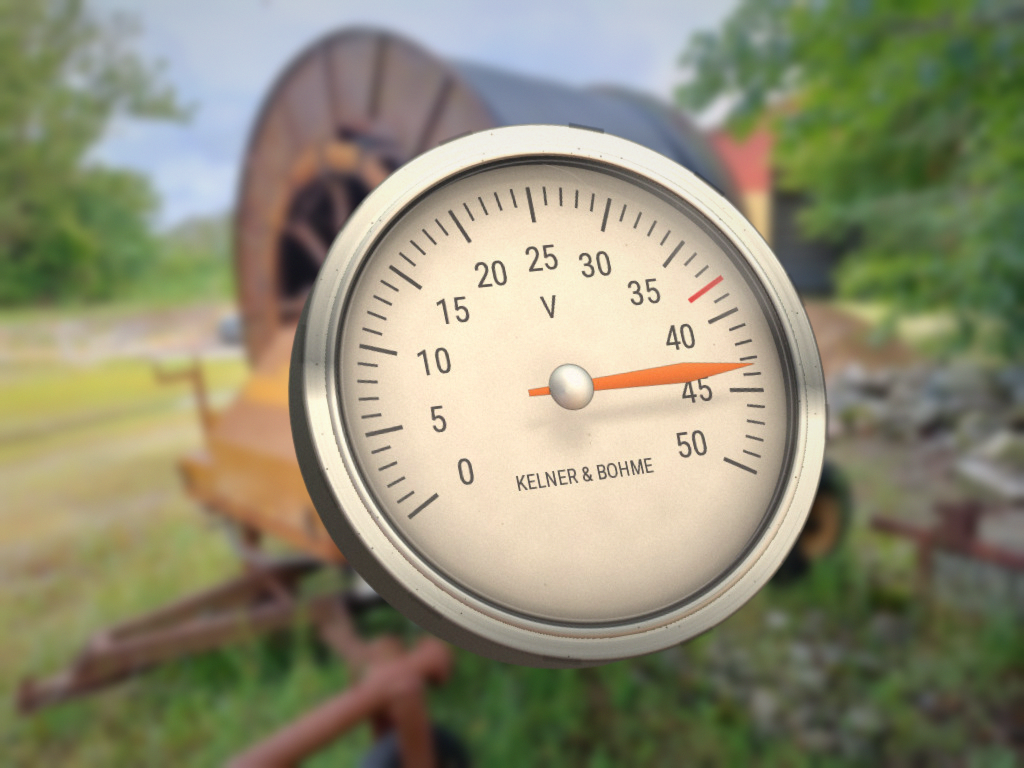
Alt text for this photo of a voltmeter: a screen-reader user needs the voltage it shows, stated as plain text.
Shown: 43.5 V
